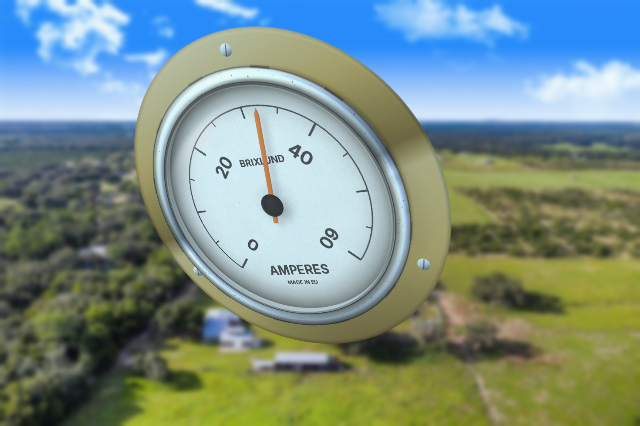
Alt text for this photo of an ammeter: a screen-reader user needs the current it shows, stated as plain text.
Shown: 32.5 A
